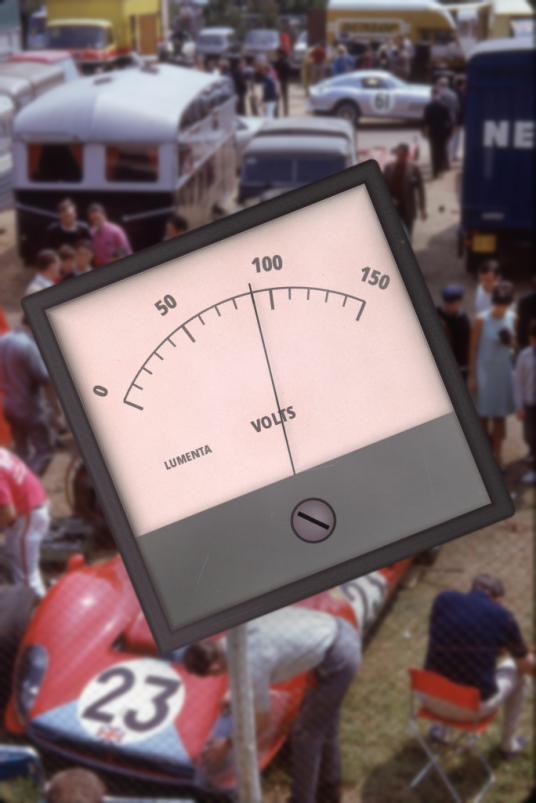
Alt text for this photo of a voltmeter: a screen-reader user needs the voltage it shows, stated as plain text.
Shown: 90 V
